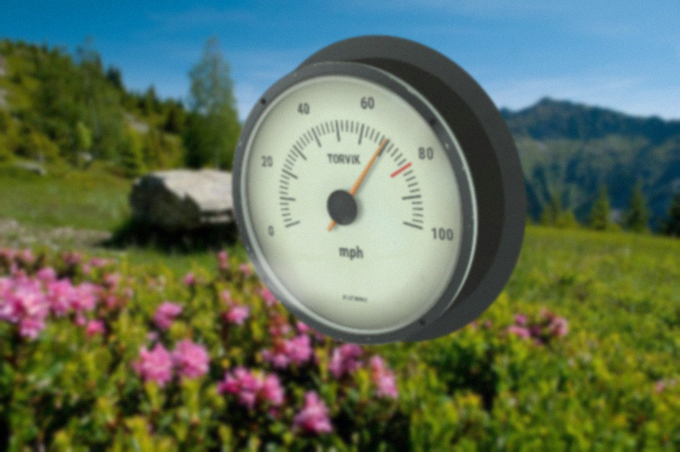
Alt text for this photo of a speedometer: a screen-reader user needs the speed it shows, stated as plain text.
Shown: 70 mph
